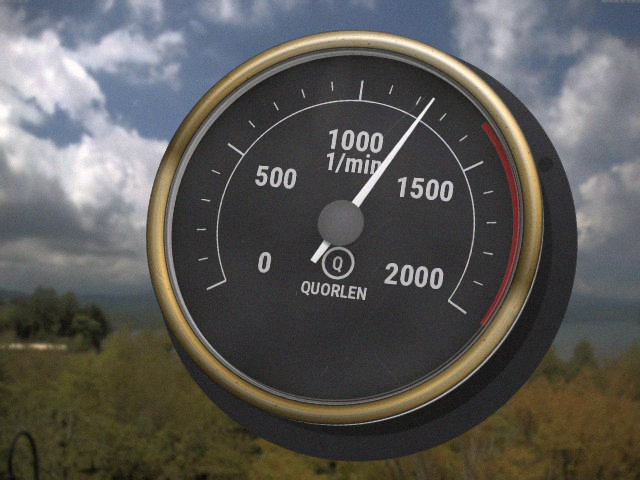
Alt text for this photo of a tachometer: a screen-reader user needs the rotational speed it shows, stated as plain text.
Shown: 1250 rpm
